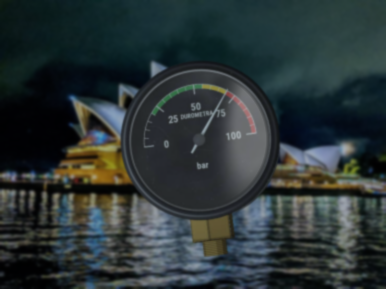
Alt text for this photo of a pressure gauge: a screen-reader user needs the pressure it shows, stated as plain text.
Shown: 70 bar
